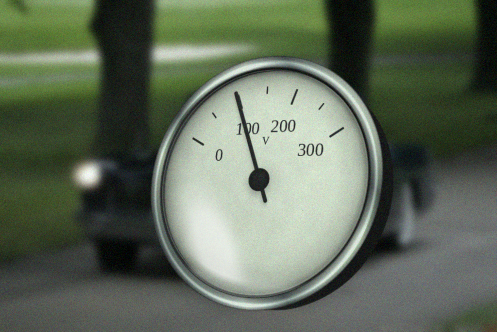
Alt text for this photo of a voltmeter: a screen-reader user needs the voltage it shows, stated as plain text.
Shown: 100 V
